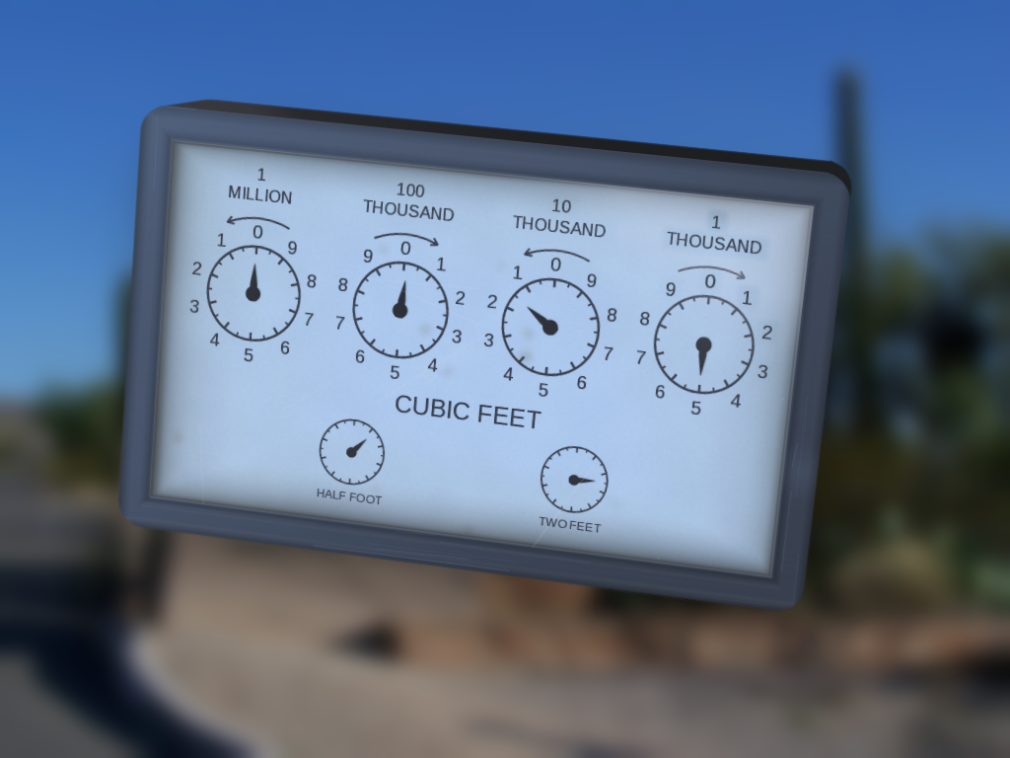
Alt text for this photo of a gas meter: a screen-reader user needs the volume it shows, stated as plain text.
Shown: 1500 ft³
